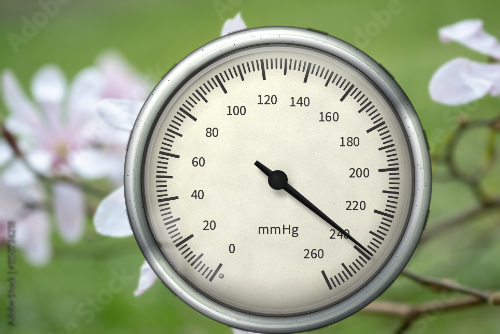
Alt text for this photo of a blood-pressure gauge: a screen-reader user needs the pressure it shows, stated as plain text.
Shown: 238 mmHg
